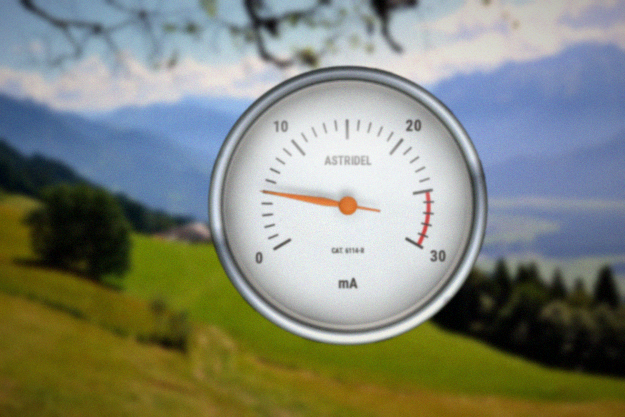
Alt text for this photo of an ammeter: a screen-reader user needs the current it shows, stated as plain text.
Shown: 5 mA
